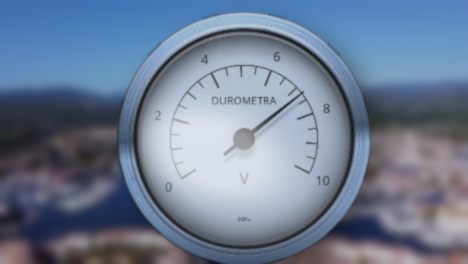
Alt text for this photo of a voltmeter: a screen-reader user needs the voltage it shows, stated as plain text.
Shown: 7.25 V
